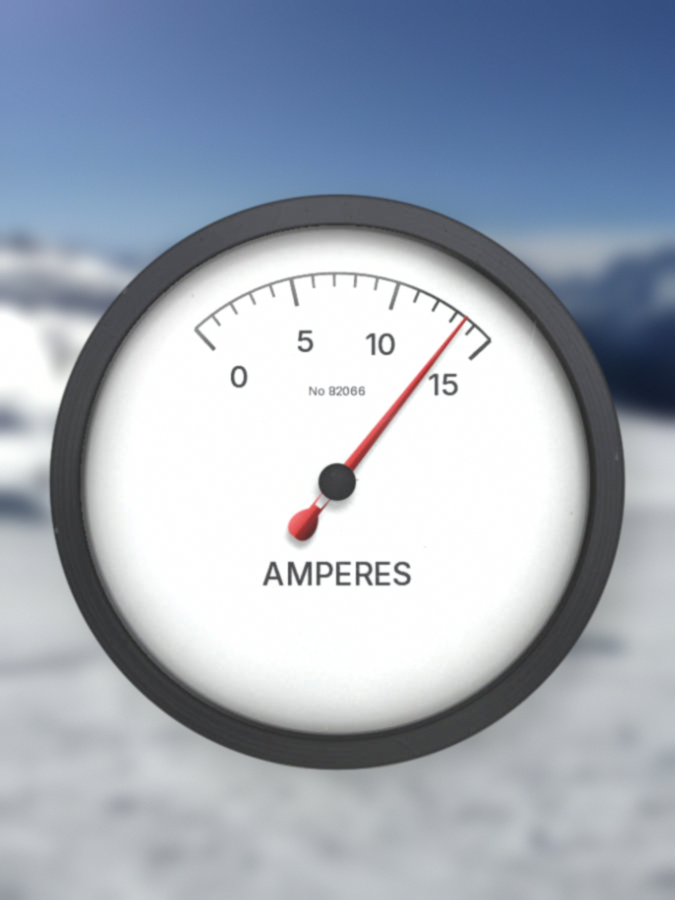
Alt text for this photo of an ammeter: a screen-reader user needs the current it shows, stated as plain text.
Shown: 13.5 A
